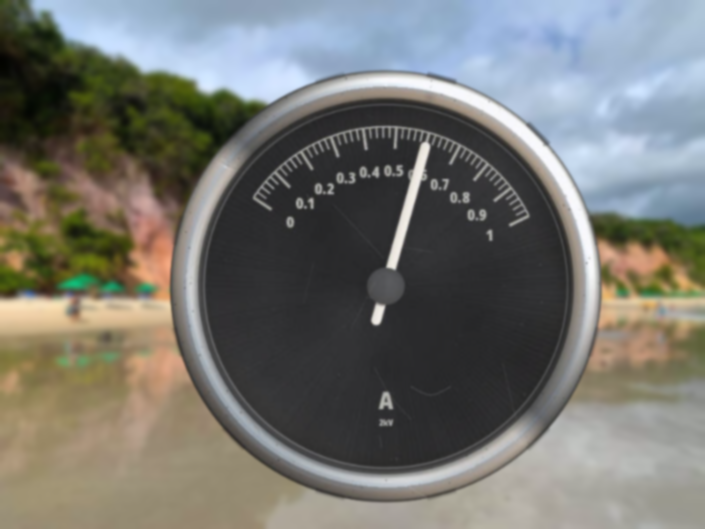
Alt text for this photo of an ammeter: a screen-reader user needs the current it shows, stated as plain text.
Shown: 0.6 A
